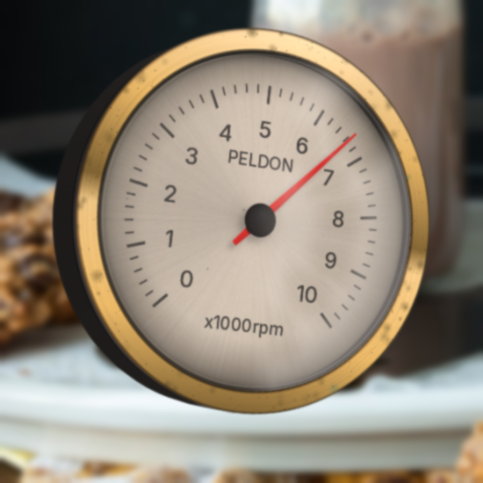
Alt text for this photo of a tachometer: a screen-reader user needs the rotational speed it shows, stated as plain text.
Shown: 6600 rpm
